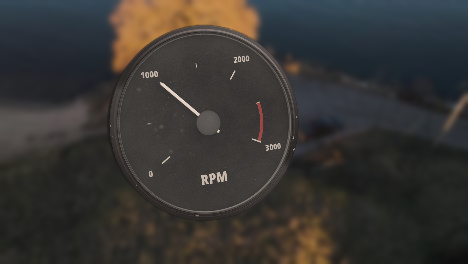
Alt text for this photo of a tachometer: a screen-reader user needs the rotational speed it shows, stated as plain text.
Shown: 1000 rpm
